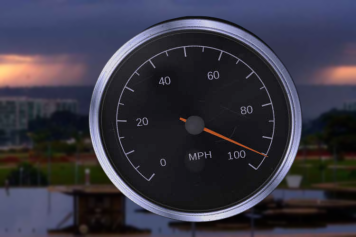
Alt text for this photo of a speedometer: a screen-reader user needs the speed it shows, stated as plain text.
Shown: 95 mph
